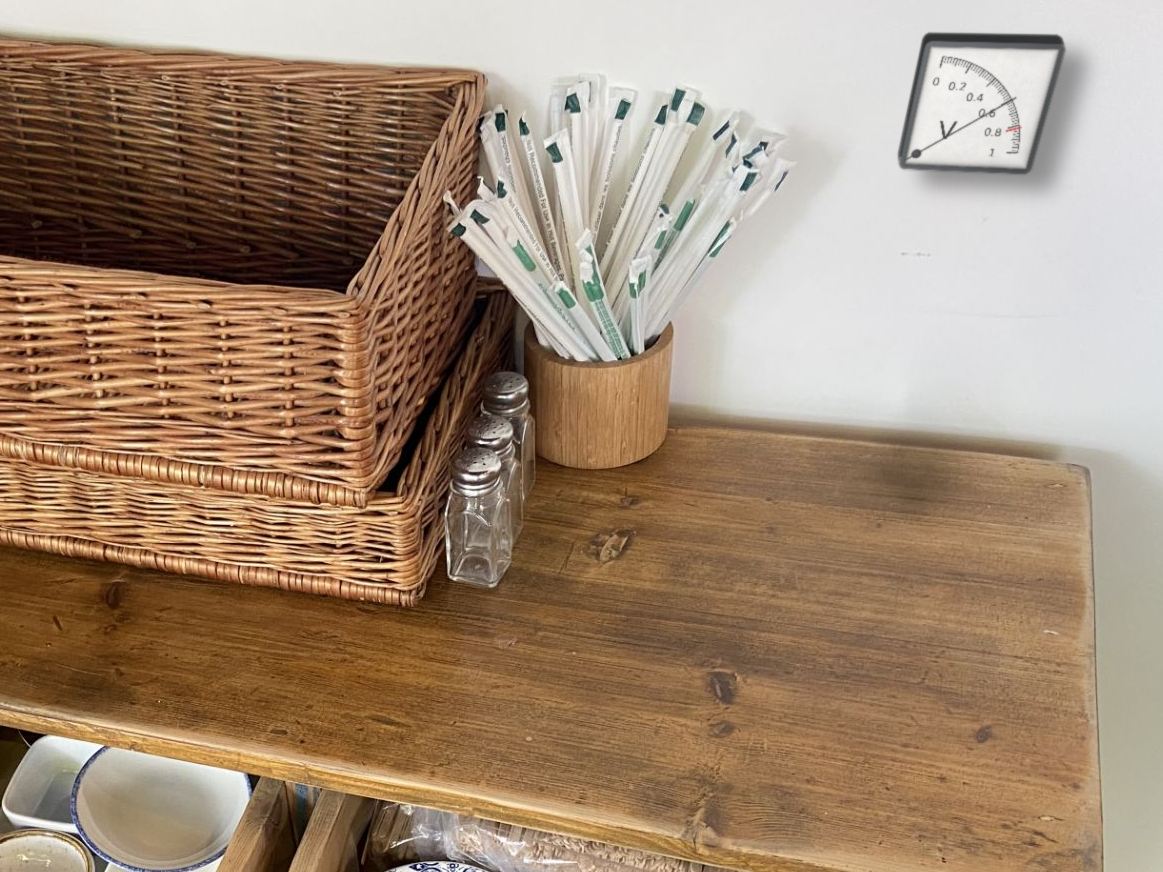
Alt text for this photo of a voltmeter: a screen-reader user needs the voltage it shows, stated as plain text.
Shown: 0.6 V
